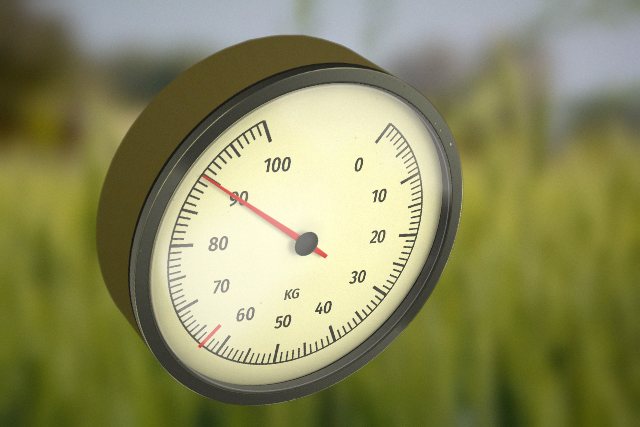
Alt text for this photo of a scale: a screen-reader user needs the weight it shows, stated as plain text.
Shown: 90 kg
